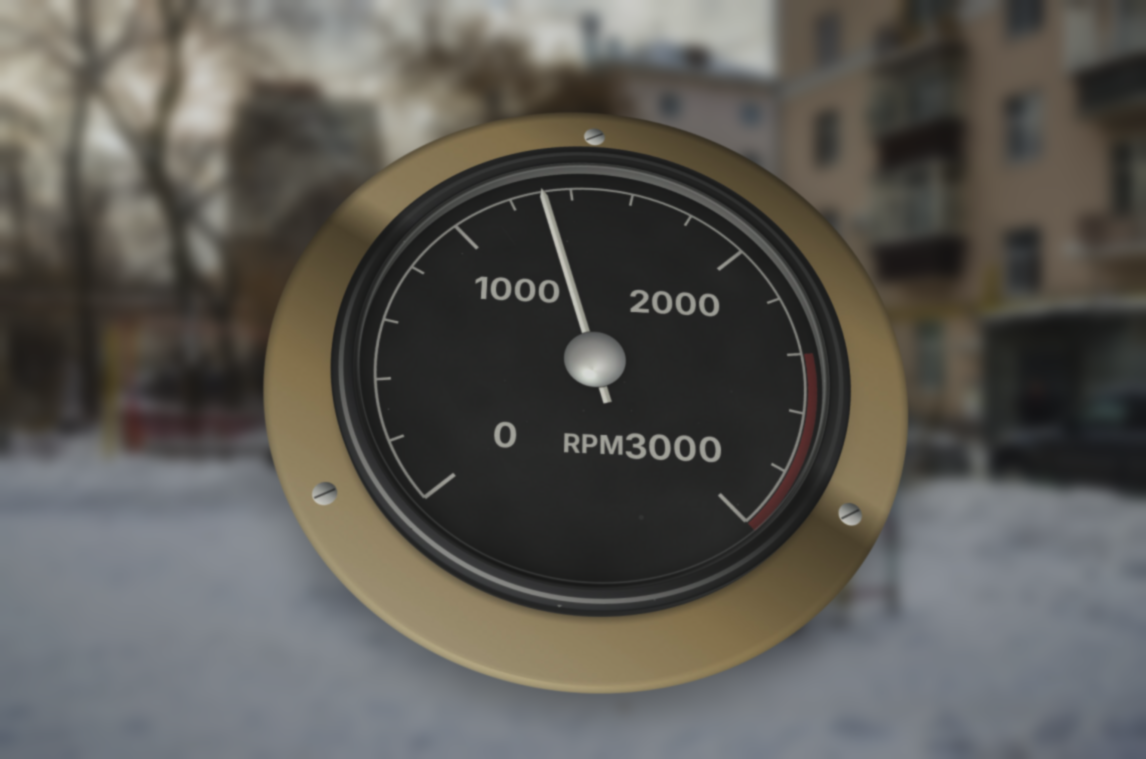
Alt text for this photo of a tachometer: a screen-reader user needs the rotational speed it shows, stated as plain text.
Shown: 1300 rpm
